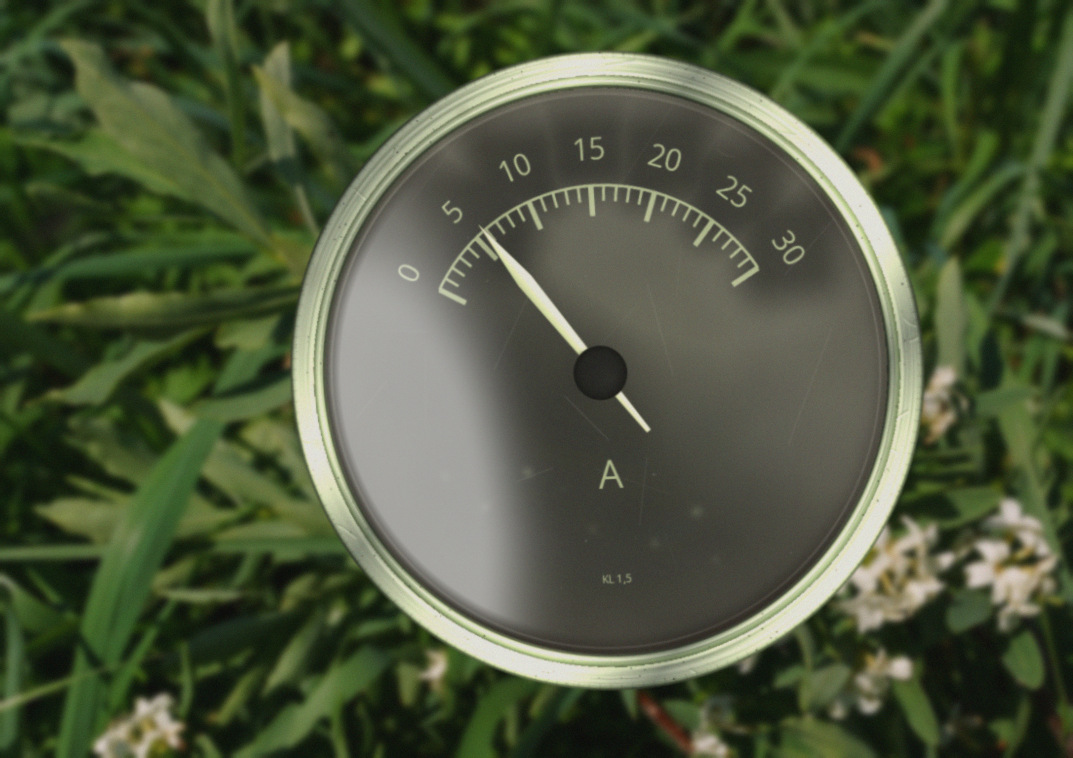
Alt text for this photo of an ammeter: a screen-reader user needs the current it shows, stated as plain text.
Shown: 6 A
